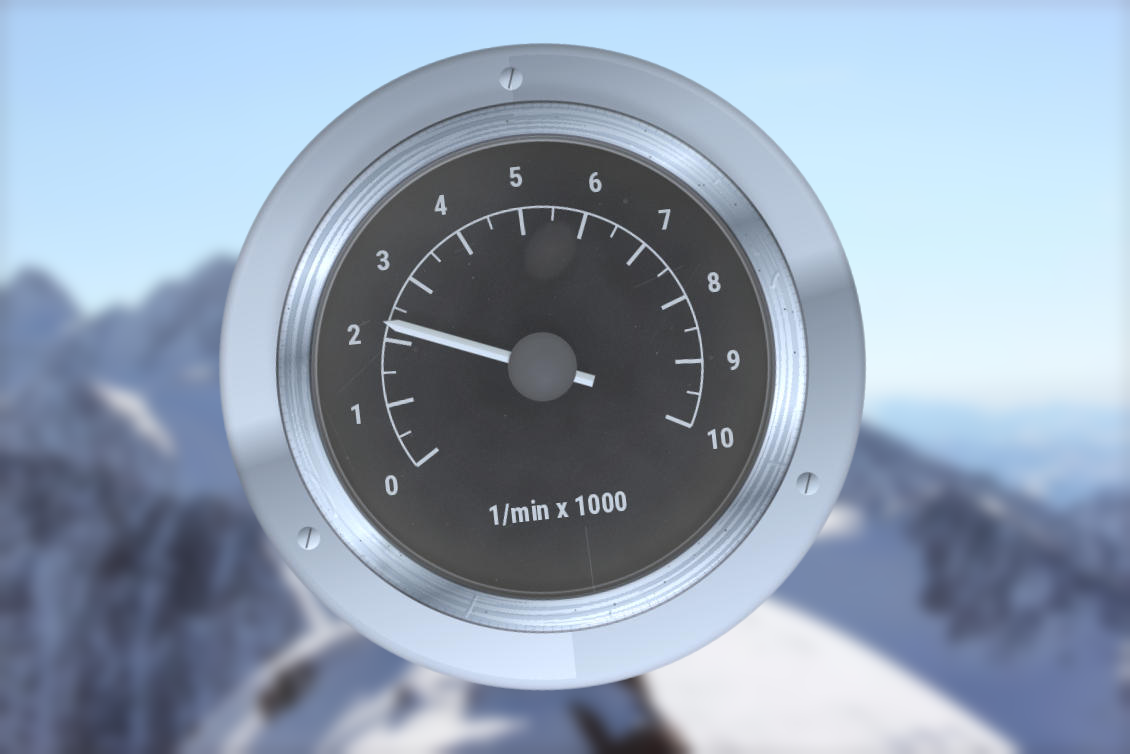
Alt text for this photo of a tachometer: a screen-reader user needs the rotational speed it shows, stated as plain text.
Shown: 2250 rpm
